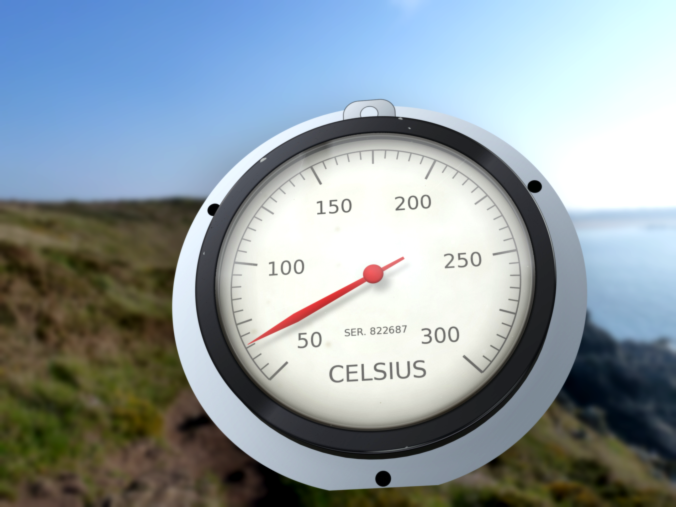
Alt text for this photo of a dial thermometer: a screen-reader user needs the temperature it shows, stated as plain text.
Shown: 65 °C
